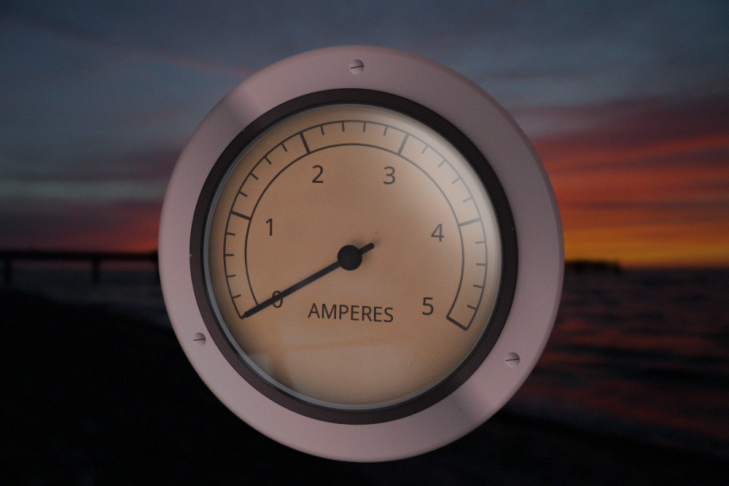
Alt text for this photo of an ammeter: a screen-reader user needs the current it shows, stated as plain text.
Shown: 0 A
